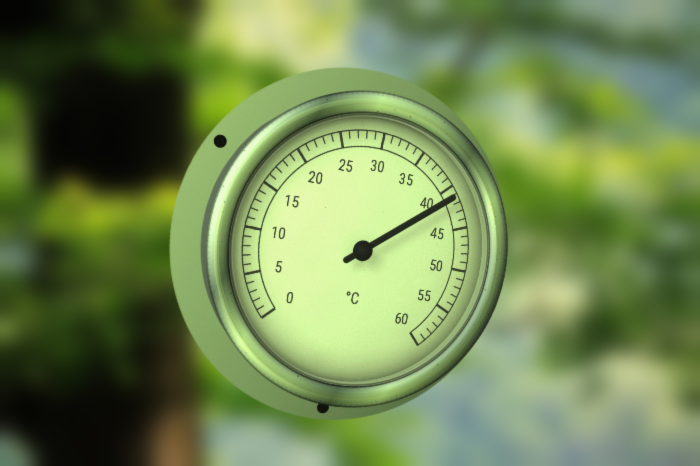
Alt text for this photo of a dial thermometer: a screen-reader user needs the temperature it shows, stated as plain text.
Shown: 41 °C
